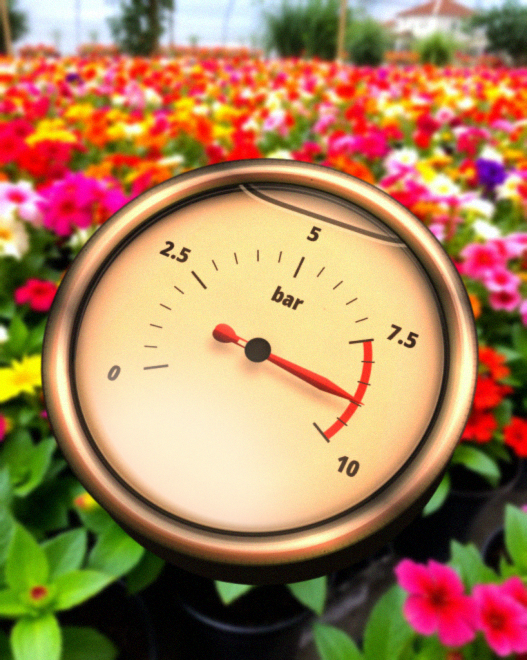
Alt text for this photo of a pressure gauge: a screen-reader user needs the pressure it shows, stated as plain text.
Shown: 9 bar
